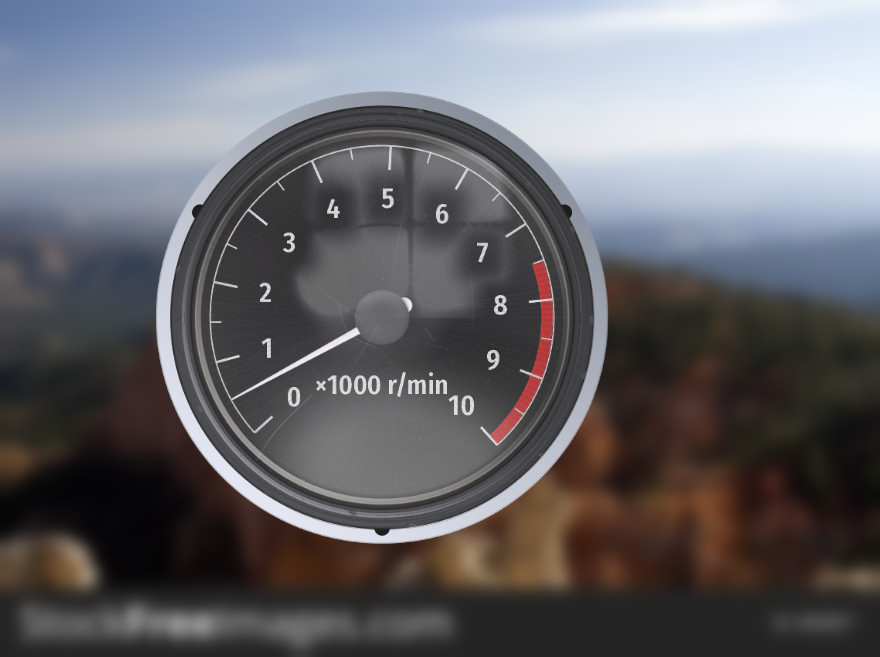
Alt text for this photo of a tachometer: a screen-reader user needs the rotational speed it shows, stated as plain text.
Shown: 500 rpm
